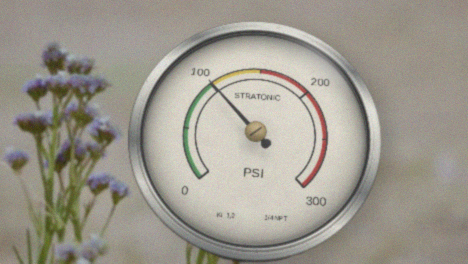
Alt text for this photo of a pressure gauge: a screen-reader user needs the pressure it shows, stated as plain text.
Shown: 100 psi
